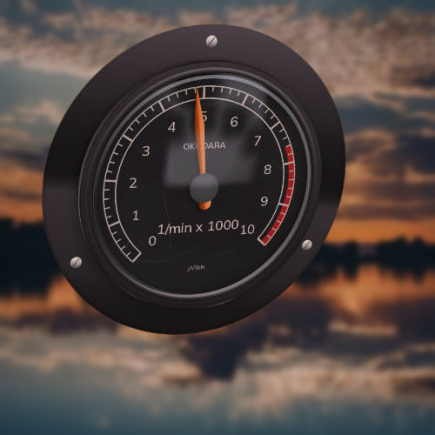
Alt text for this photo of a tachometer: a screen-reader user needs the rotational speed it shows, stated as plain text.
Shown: 4800 rpm
